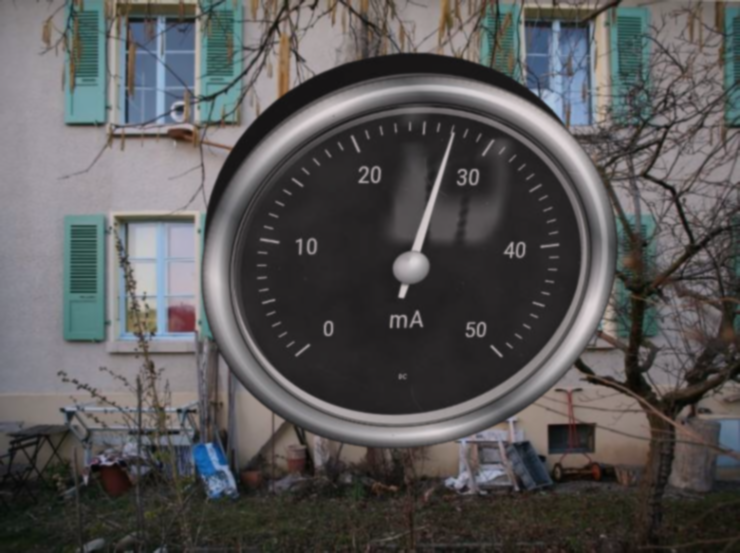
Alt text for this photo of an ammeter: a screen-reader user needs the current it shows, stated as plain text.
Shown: 27 mA
